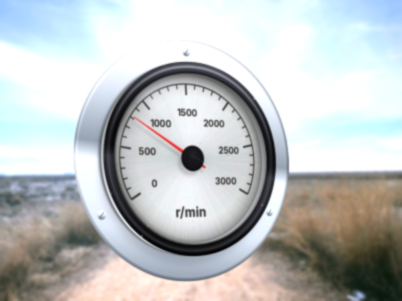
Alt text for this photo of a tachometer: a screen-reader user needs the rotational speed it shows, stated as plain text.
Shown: 800 rpm
